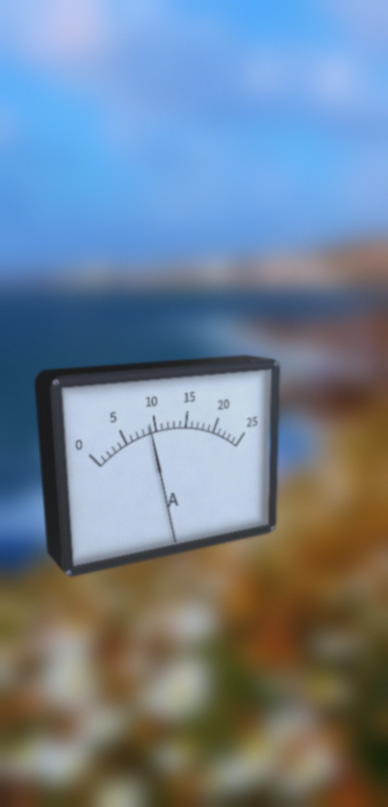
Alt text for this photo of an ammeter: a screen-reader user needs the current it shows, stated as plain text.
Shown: 9 A
